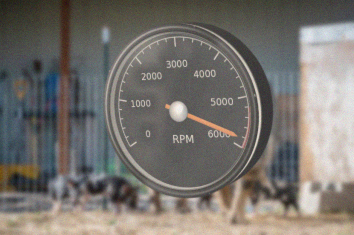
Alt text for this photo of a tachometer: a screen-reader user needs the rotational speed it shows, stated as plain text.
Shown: 5800 rpm
